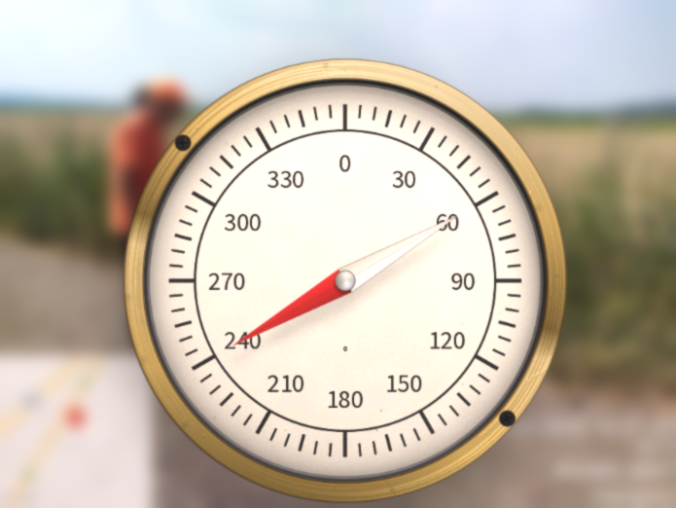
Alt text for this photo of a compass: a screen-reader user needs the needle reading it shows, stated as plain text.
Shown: 240 °
